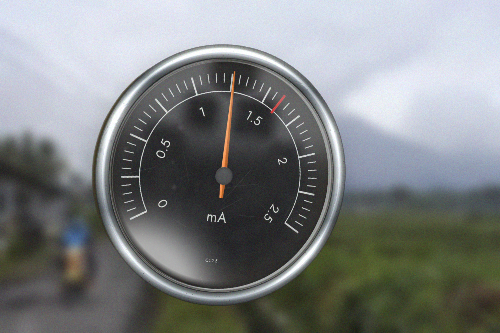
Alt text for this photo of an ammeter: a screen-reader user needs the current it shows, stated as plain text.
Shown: 1.25 mA
